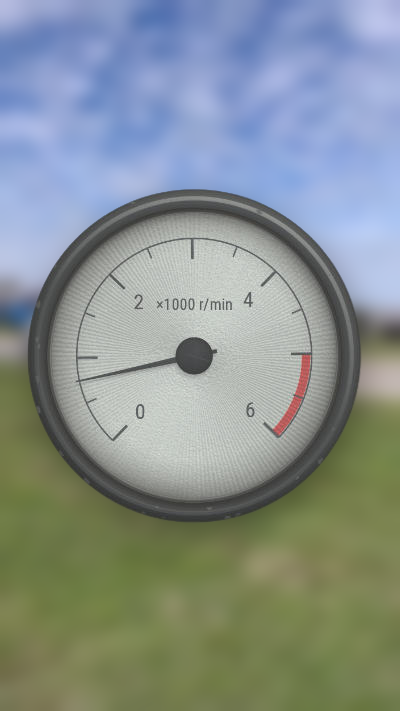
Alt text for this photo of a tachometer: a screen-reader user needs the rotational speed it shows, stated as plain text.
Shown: 750 rpm
